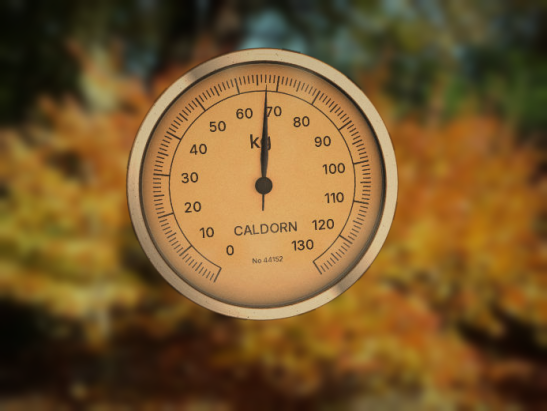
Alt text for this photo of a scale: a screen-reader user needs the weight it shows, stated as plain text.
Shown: 67 kg
